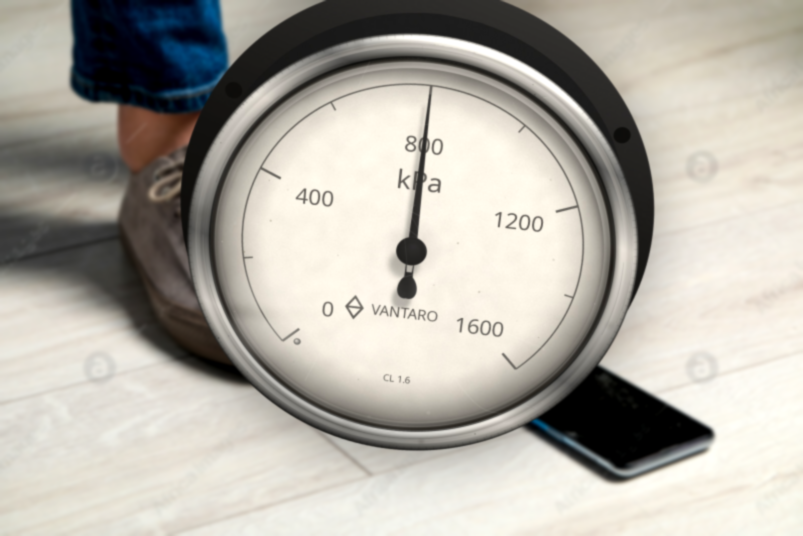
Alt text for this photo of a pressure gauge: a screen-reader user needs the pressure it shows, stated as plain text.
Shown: 800 kPa
